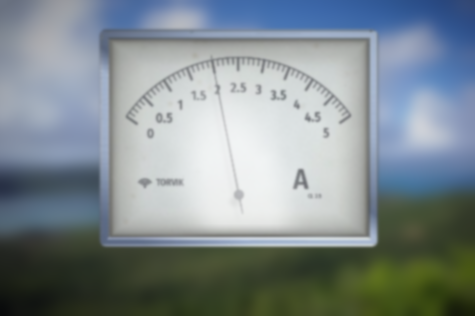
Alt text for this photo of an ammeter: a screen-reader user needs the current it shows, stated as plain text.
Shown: 2 A
